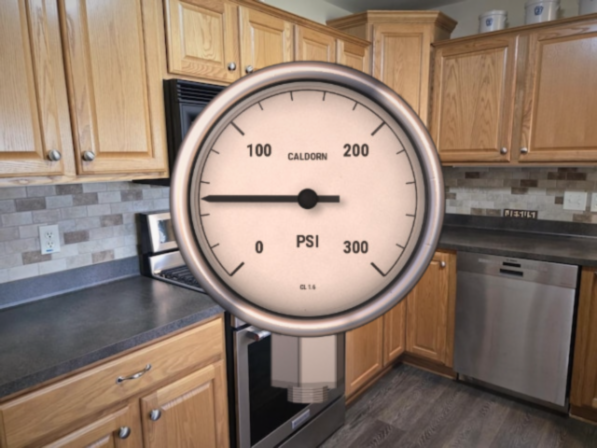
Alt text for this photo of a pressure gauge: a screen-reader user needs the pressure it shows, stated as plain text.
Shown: 50 psi
